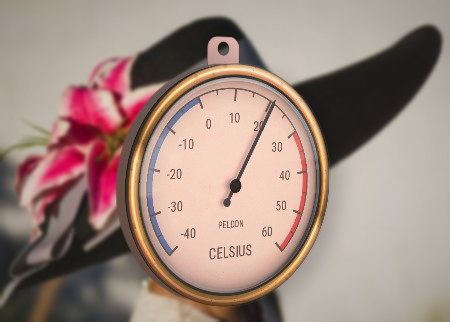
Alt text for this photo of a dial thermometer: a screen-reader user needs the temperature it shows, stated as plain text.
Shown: 20 °C
